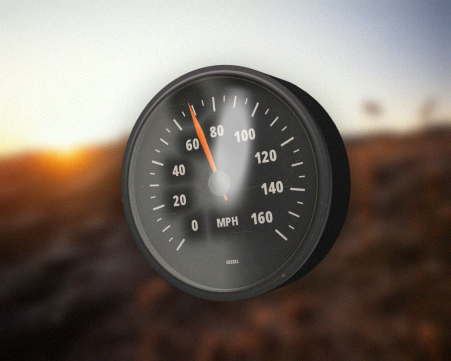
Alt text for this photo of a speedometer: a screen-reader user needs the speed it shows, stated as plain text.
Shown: 70 mph
